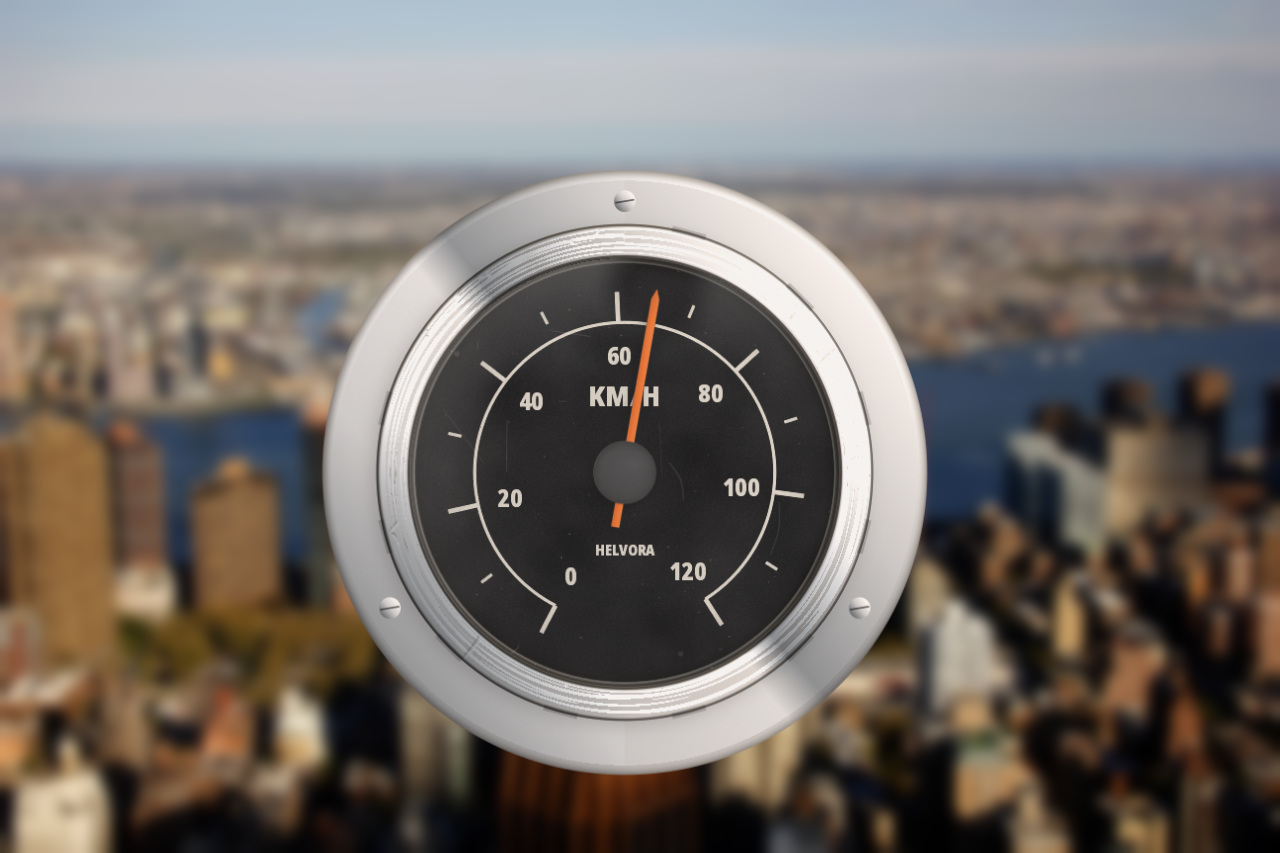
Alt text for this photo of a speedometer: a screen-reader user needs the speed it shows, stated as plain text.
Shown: 65 km/h
